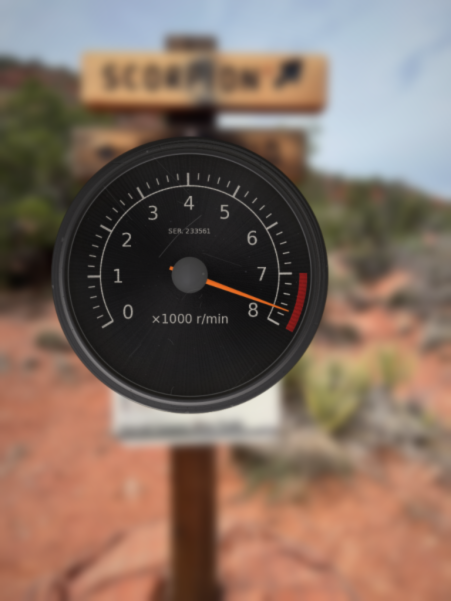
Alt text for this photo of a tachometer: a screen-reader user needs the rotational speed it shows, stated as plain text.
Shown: 7700 rpm
